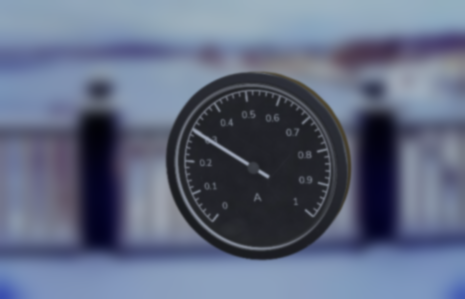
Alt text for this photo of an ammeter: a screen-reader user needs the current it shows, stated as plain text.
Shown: 0.3 A
